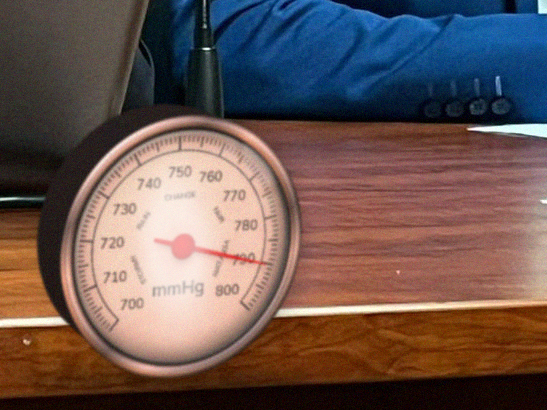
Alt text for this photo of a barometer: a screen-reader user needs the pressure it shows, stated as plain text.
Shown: 790 mmHg
